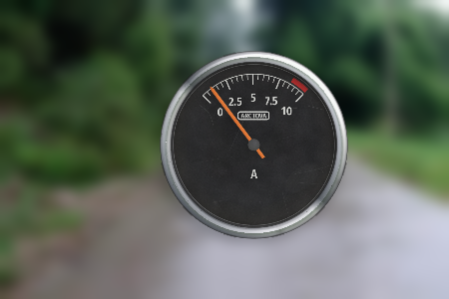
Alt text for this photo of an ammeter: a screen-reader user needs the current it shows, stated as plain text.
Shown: 1 A
